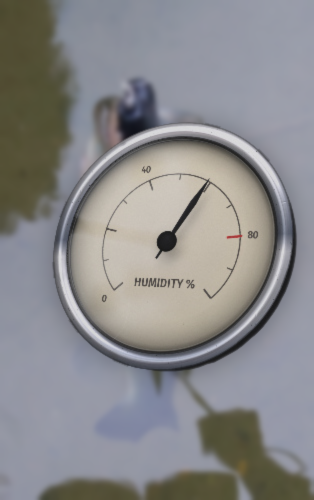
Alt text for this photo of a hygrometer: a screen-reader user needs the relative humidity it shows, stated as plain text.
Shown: 60 %
